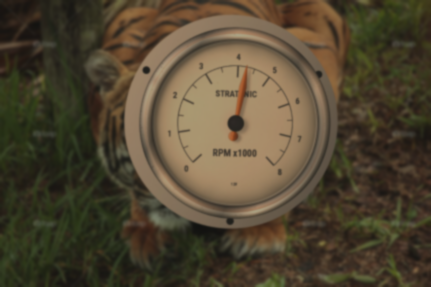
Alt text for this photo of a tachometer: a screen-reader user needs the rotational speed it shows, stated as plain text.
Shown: 4250 rpm
